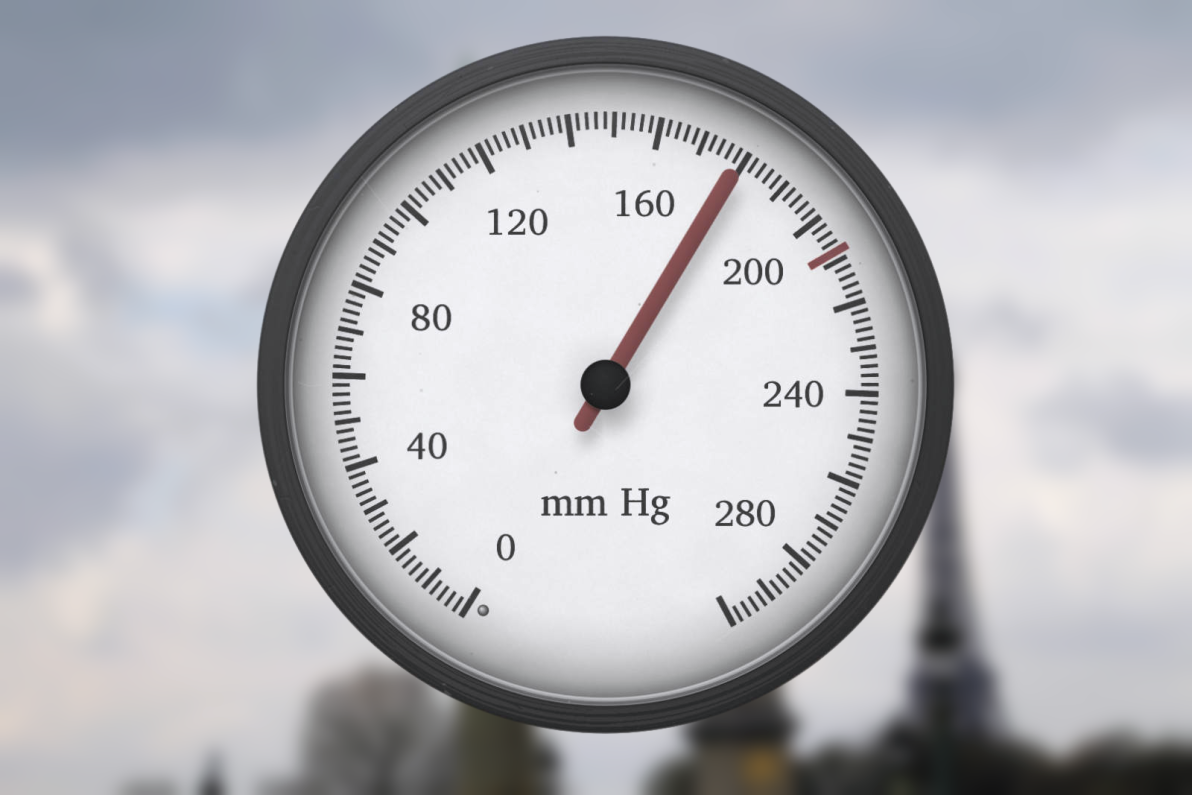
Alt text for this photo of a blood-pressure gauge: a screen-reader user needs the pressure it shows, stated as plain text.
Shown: 179 mmHg
